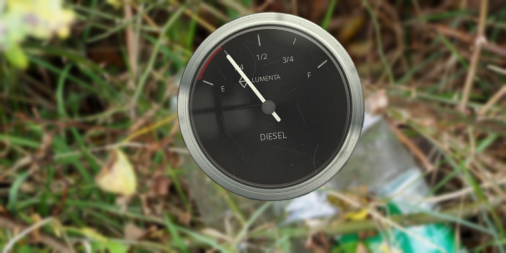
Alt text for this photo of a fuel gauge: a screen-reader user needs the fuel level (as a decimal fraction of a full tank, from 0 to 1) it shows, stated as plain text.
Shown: 0.25
